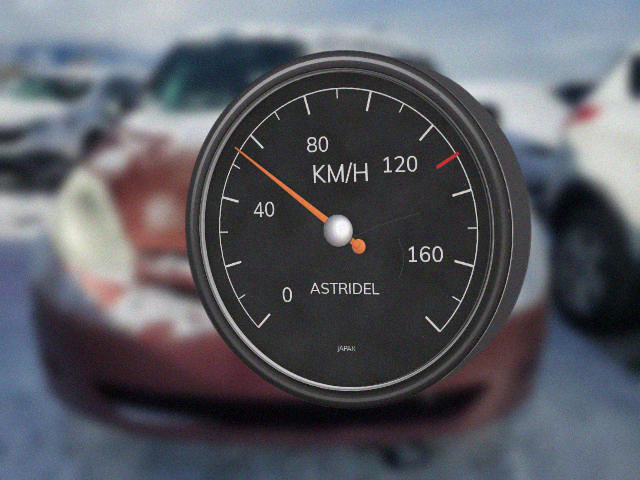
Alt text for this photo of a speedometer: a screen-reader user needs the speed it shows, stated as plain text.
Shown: 55 km/h
